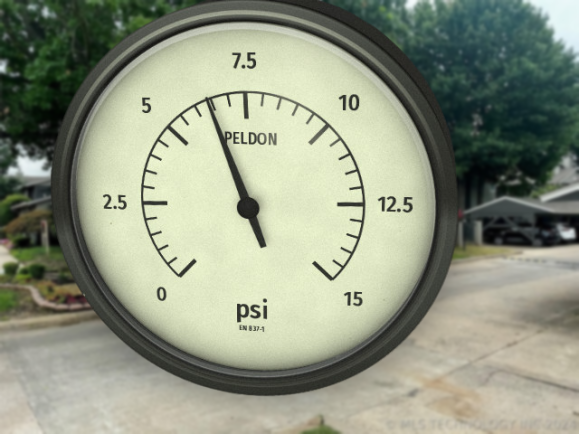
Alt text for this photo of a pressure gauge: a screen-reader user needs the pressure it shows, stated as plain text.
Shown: 6.5 psi
